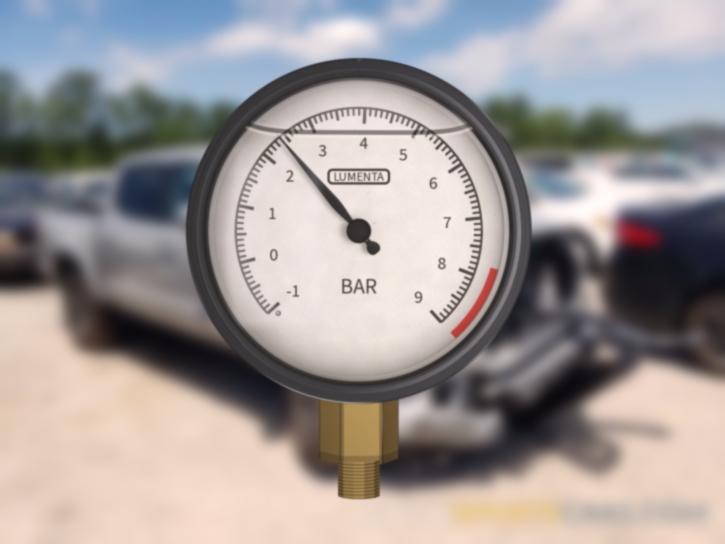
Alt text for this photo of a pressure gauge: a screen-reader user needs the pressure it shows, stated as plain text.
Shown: 2.4 bar
